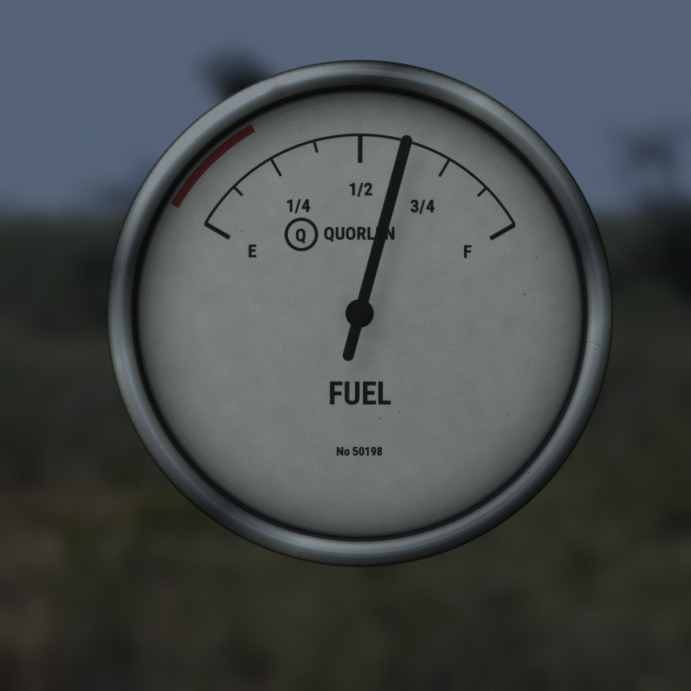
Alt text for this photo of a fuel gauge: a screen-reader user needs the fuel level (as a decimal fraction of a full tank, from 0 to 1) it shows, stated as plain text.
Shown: 0.625
